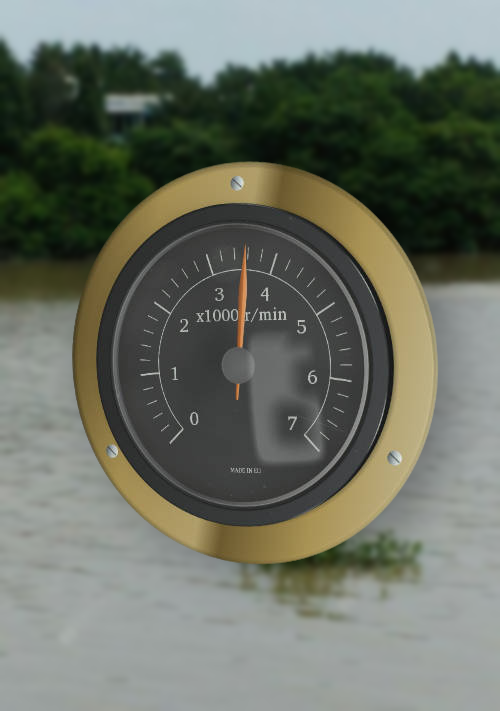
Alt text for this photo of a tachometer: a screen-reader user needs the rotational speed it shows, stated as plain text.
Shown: 3600 rpm
